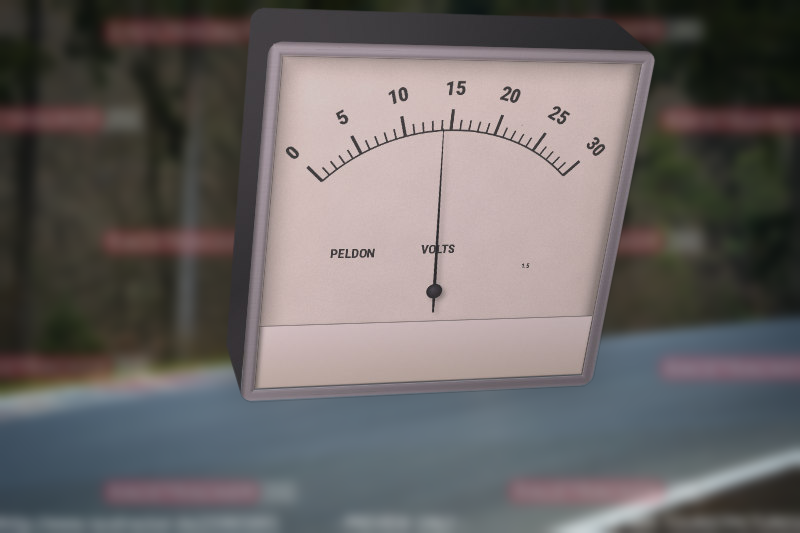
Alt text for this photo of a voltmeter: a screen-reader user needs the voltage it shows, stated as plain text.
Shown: 14 V
